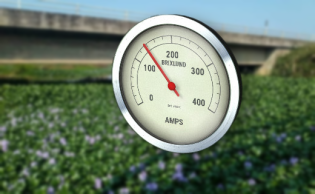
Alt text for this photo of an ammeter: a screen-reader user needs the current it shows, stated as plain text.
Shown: 140 A
